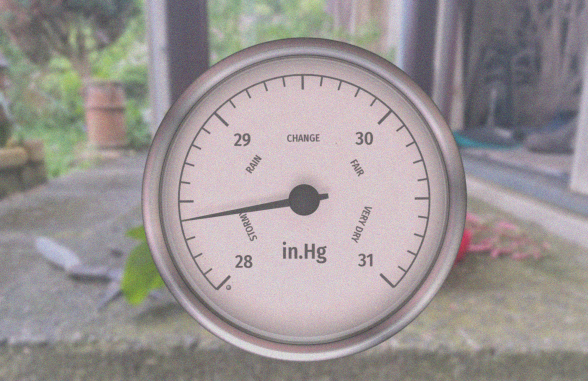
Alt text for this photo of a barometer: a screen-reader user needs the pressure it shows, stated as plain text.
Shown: 28.4 inHg
